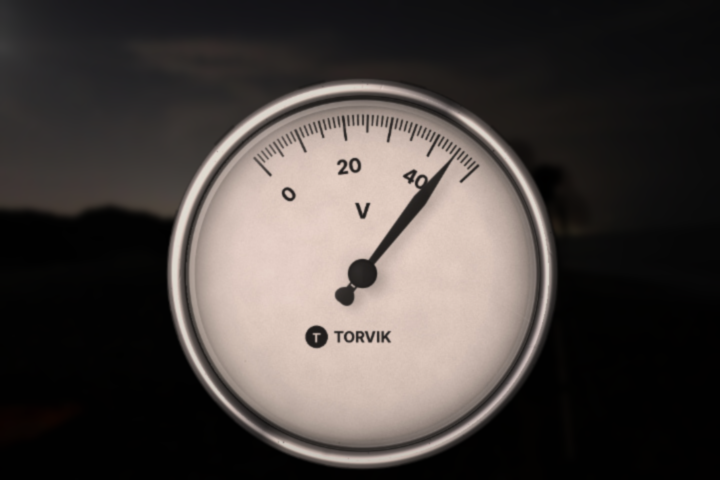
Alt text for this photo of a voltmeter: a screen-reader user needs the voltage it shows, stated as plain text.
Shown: 45 V
